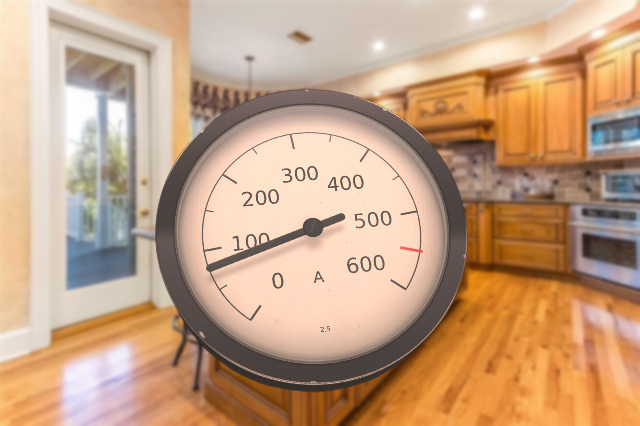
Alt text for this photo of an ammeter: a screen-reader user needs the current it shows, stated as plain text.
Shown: 75 A
